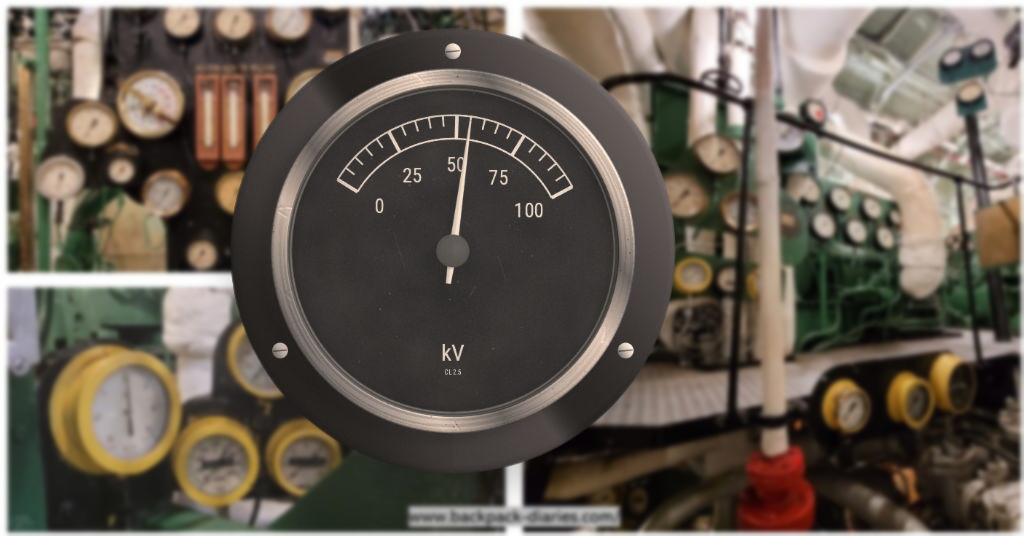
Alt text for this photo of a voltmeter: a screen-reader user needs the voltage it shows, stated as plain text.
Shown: 55 kV
